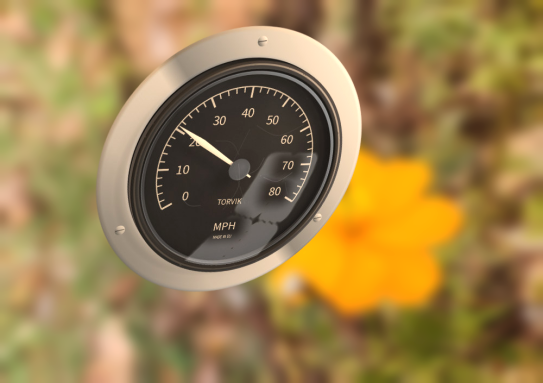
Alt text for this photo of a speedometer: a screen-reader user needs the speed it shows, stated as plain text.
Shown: 21 mph
